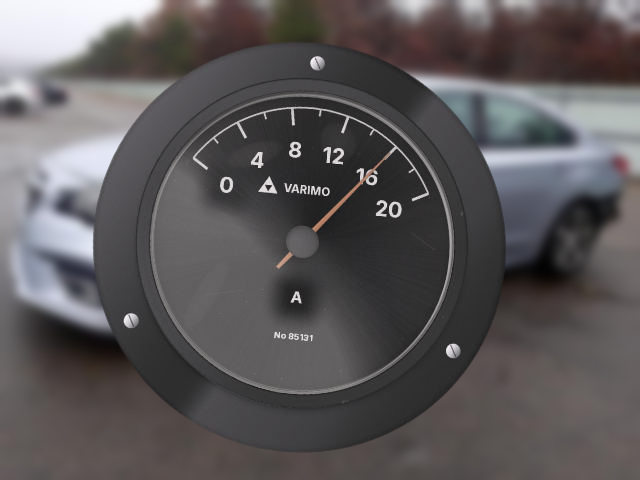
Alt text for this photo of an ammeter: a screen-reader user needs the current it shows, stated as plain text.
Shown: 16 A
